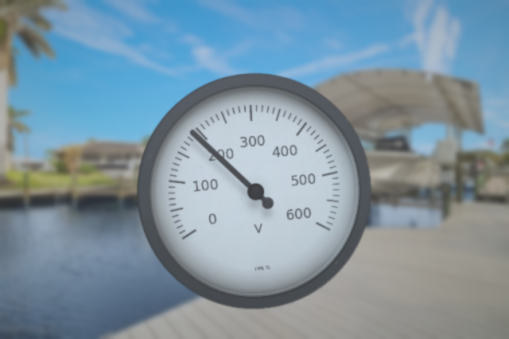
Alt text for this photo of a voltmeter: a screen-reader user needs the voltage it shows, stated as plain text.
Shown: 190 V
